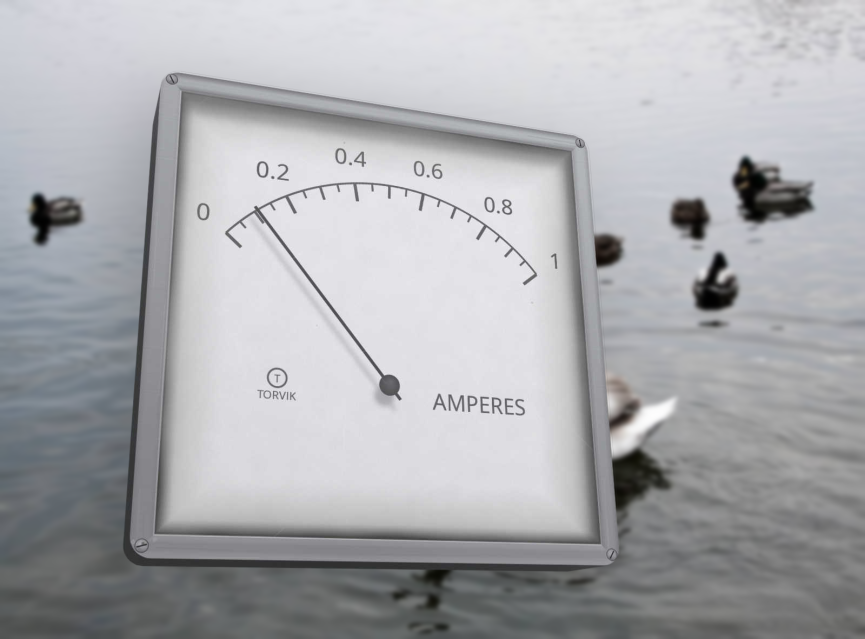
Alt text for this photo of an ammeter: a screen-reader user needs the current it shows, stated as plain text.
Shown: 0.1 A
